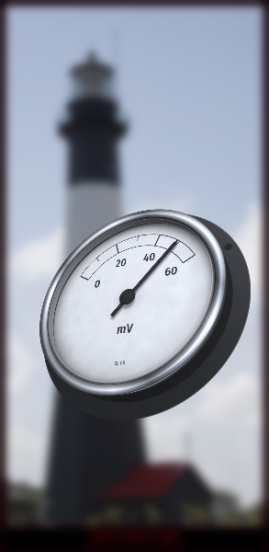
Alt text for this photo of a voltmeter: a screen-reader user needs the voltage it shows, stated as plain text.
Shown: 50 mV
